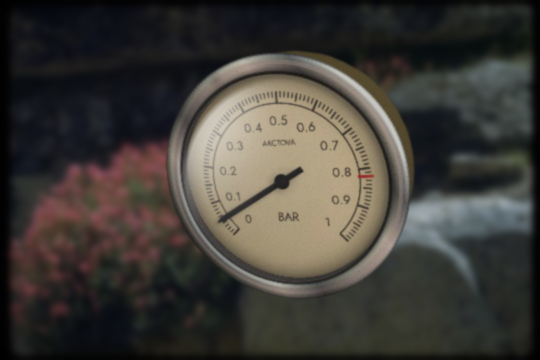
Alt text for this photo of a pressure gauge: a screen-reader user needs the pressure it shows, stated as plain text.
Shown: 0.05 bar
